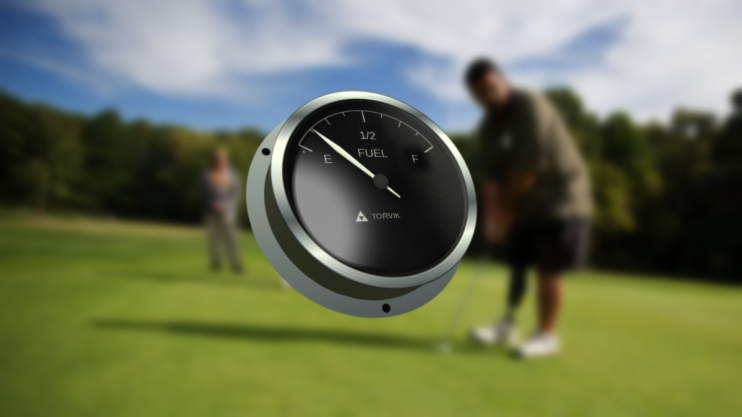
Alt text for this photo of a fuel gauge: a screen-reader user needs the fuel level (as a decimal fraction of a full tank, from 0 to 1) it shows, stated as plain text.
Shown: 0.125
